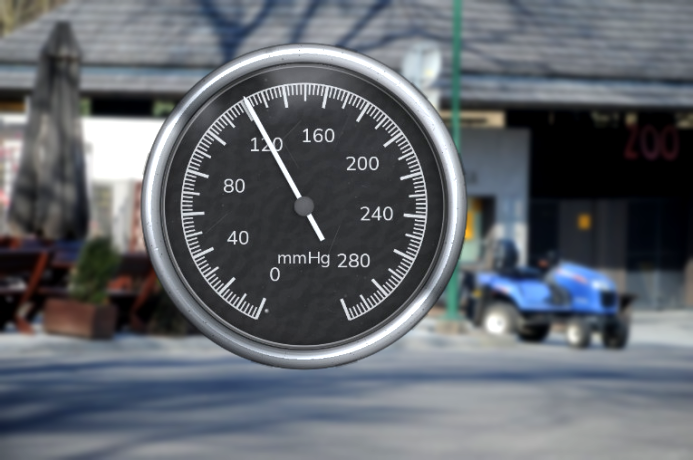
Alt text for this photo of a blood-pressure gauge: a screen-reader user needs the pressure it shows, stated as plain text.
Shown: 122 mmHg
